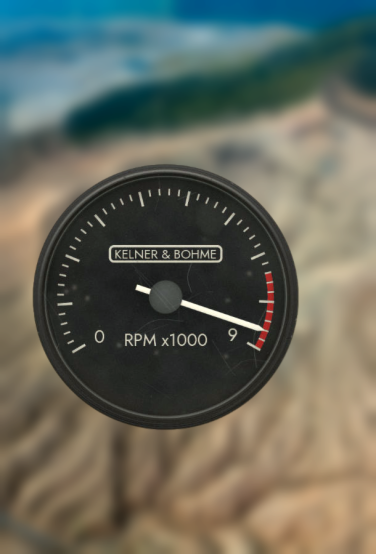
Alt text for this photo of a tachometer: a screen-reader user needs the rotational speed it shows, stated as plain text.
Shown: 8600 rpm
